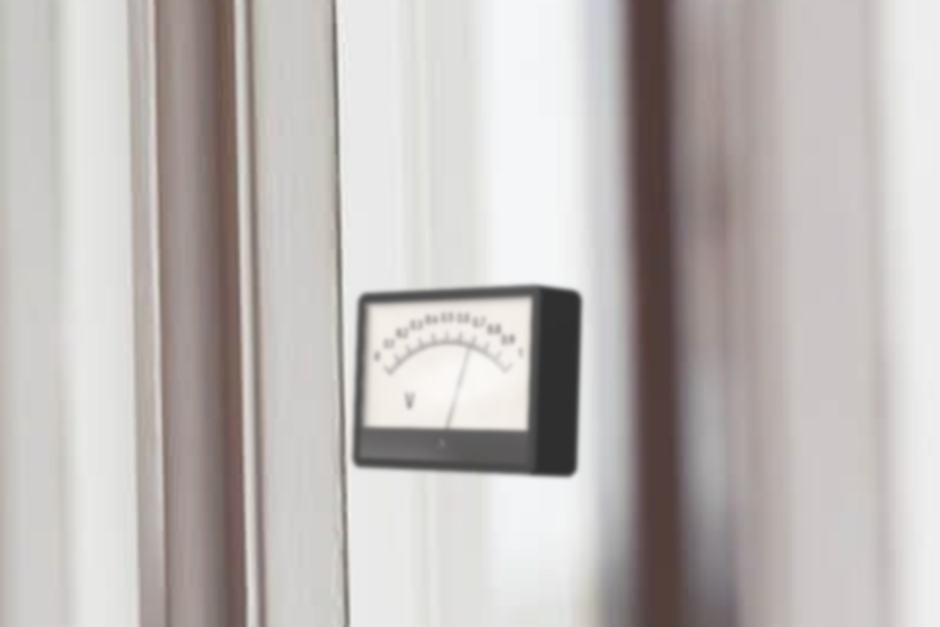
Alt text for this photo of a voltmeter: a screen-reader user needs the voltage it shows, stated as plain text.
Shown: 0.7 V
